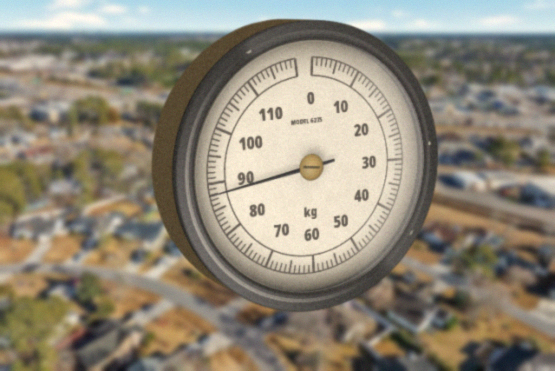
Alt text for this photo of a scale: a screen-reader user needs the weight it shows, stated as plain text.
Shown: 88 kg
